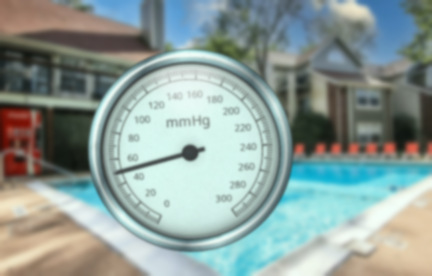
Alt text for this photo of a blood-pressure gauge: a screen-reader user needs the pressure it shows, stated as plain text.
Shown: 50 mmHg
